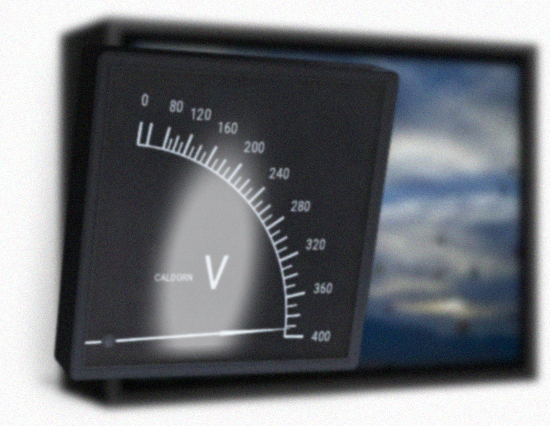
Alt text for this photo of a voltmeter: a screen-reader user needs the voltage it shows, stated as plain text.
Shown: 390 V
